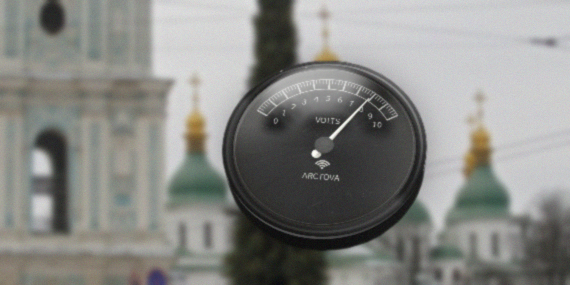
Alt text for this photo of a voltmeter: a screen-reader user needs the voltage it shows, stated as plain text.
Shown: 8 V
